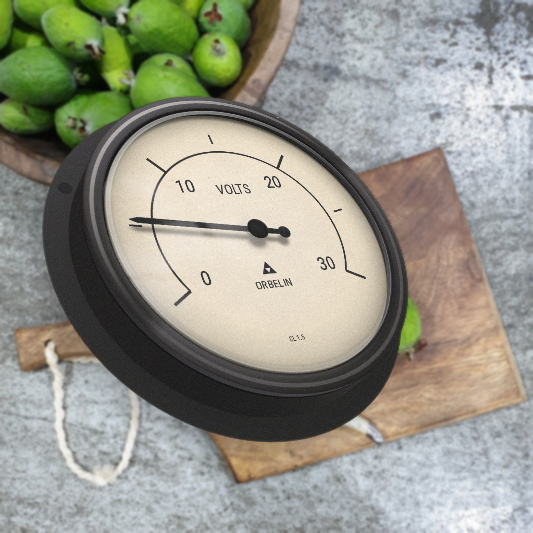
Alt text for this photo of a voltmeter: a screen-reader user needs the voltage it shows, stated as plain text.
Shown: 5 V
